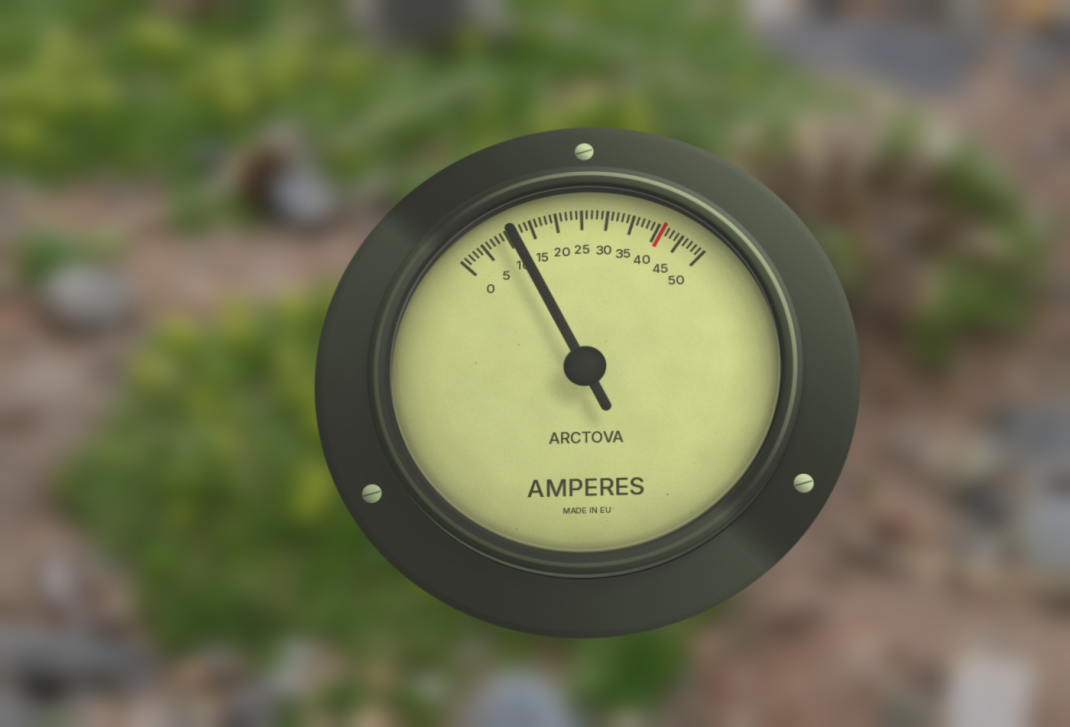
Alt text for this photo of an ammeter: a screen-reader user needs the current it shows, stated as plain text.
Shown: 11 A
